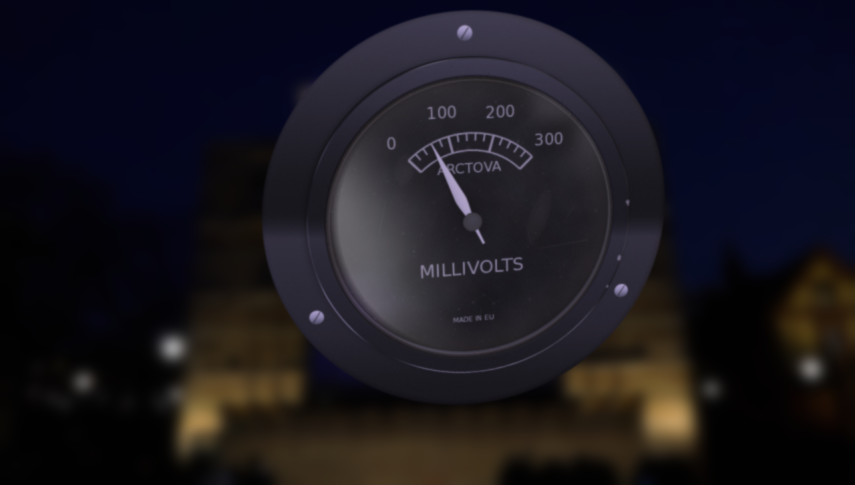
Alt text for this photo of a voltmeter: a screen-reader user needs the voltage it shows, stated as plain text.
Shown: 60 mV
